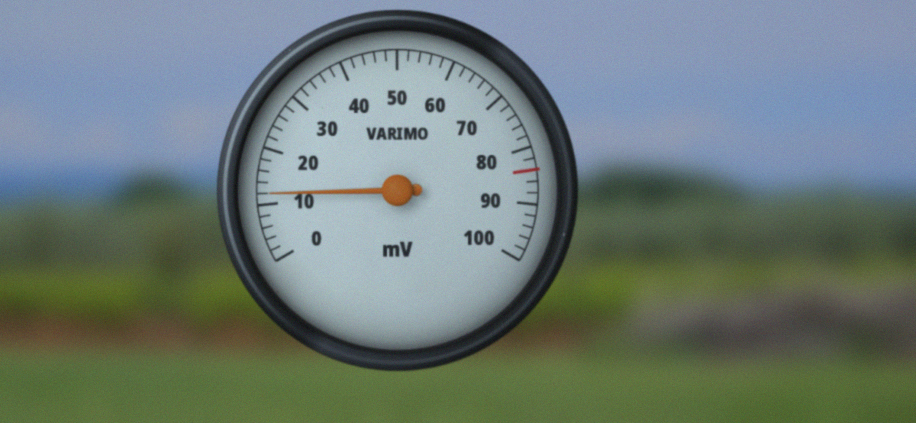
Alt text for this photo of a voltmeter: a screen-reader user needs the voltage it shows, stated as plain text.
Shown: 12 mV
